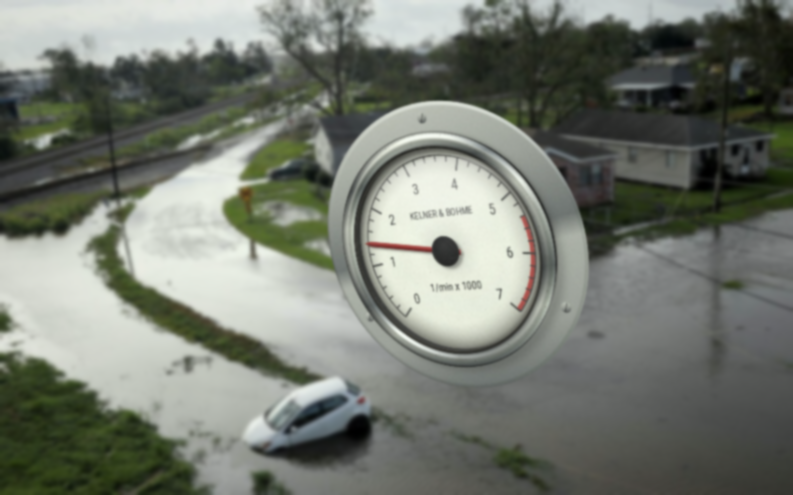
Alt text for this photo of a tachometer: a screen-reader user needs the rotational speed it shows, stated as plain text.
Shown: 1400 rpm
